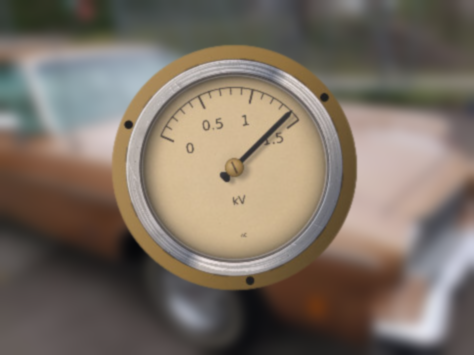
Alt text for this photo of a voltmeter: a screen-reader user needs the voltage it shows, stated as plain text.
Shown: 1.4 kV
